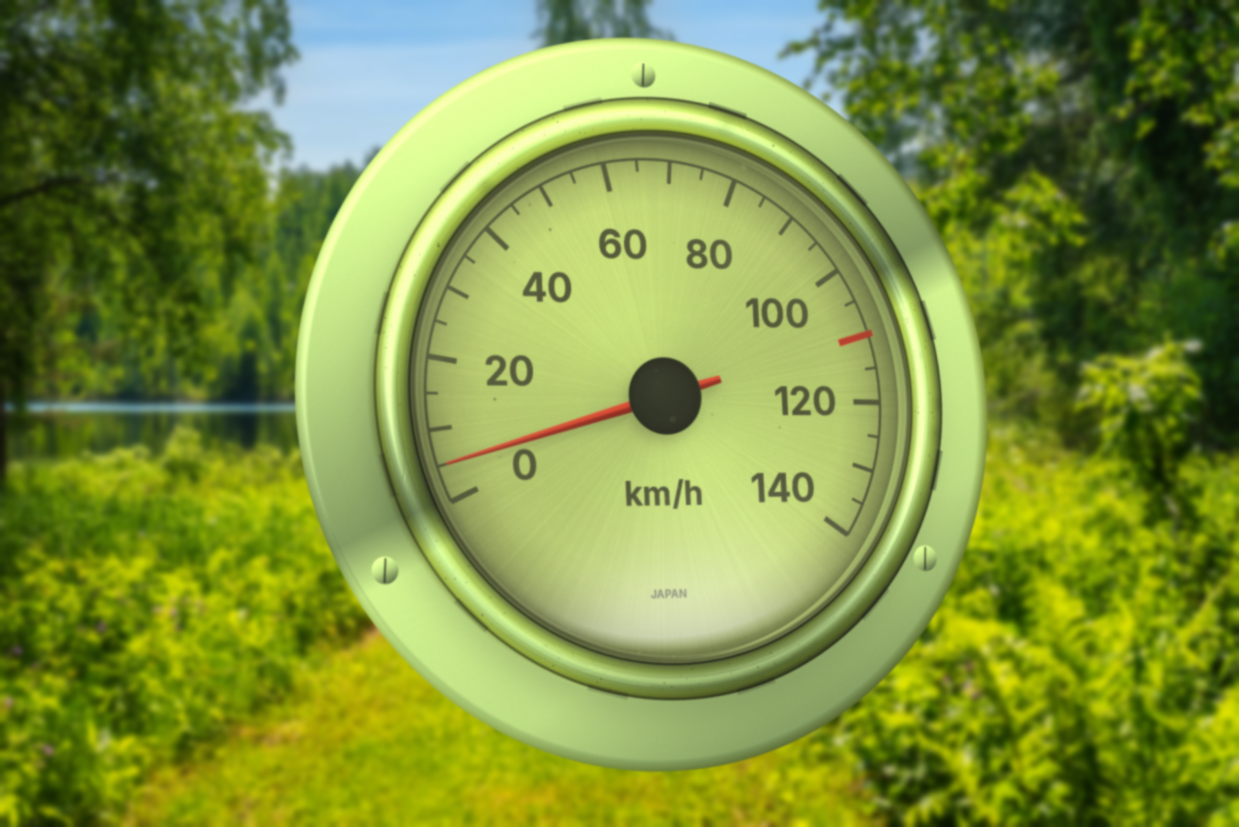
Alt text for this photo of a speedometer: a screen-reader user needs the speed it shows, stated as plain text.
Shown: 5 km/h
